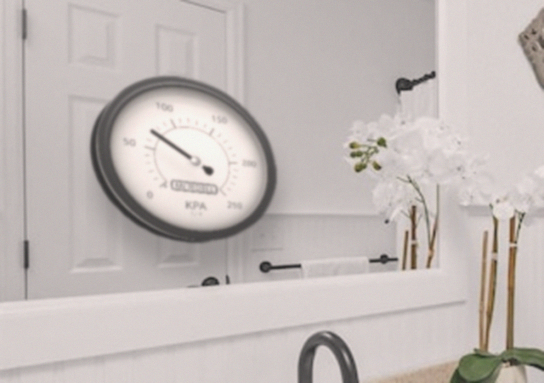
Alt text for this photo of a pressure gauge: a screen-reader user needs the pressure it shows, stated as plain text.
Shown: 70 kPa
